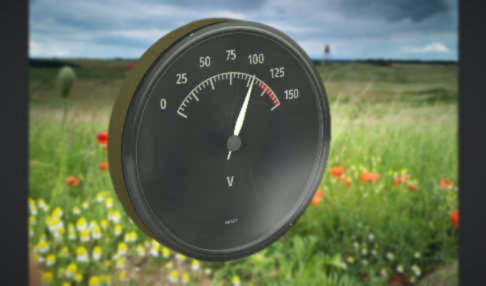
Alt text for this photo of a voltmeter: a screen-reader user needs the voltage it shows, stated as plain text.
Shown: 100 V
